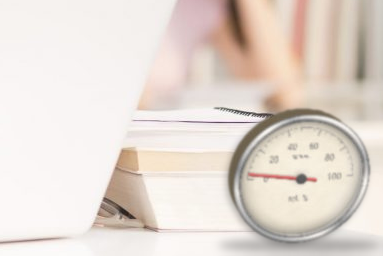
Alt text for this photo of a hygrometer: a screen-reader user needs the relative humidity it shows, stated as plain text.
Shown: 4 %
